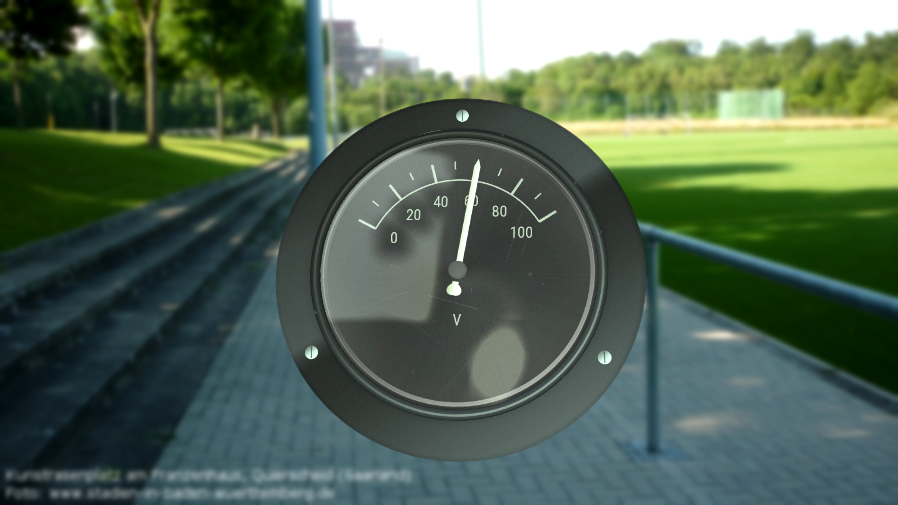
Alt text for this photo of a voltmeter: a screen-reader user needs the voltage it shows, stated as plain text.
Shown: 60 V
